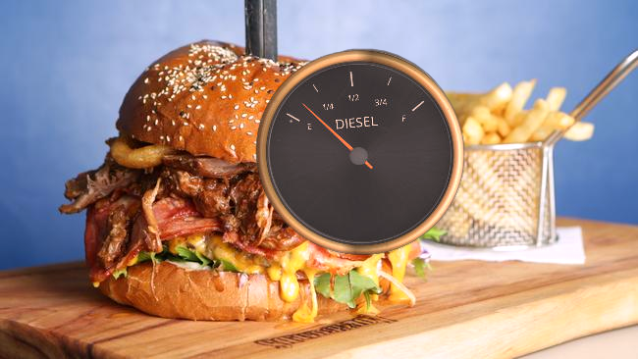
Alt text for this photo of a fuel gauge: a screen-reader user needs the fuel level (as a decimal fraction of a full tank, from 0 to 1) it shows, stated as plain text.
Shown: 0.125
